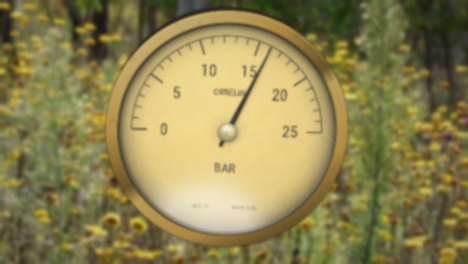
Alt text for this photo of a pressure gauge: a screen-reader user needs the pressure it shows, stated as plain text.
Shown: 16 bar
